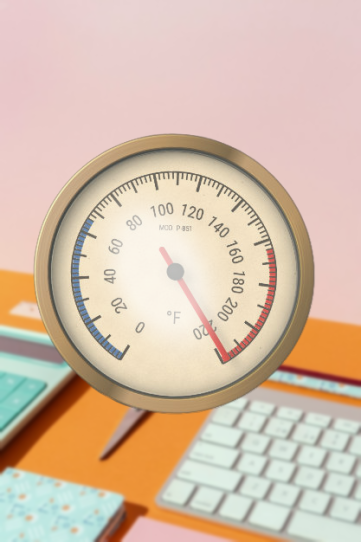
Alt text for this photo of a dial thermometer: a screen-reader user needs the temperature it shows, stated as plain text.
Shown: 218 °F
